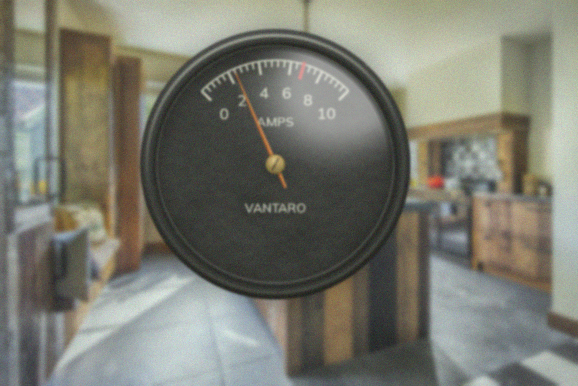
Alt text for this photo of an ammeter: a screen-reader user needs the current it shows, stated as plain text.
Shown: 2.4 A
